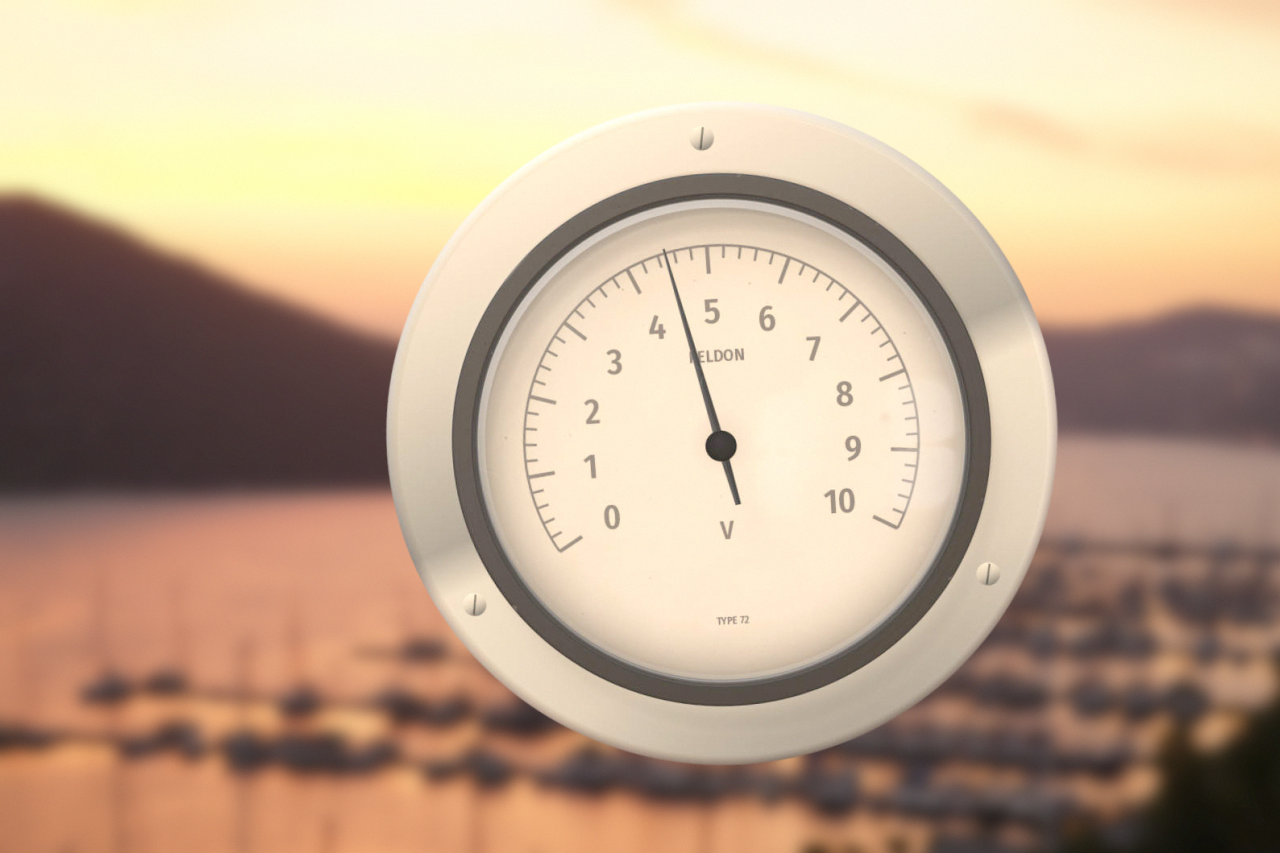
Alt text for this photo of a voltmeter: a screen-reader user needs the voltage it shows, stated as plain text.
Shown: 4.5 V
